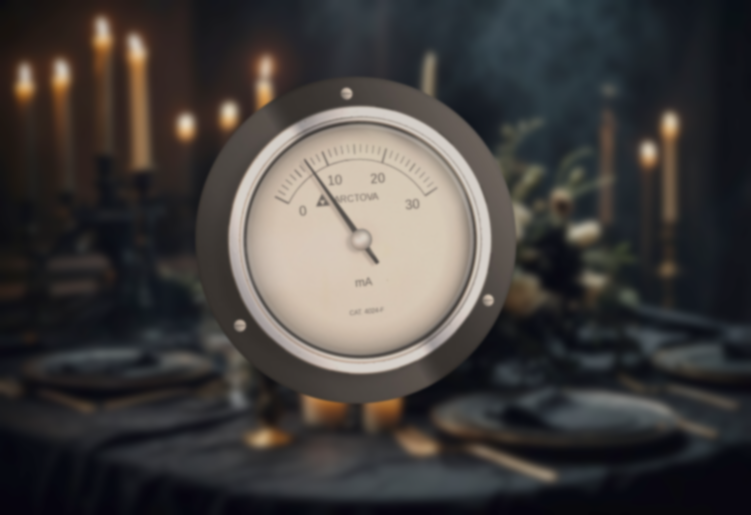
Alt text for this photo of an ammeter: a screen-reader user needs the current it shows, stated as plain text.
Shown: 7 mA
